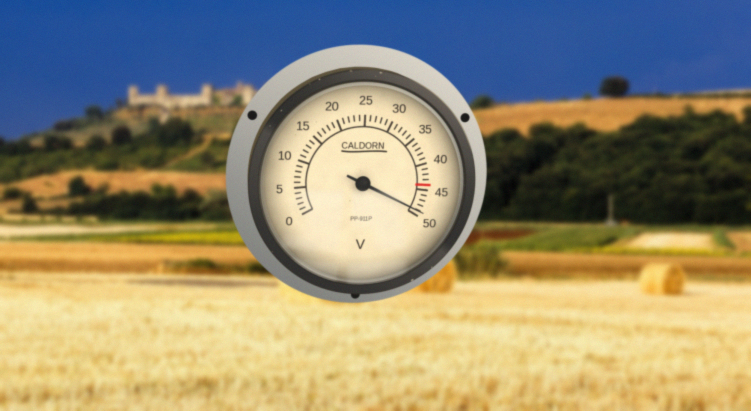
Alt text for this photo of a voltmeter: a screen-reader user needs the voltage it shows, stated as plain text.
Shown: 49 V
